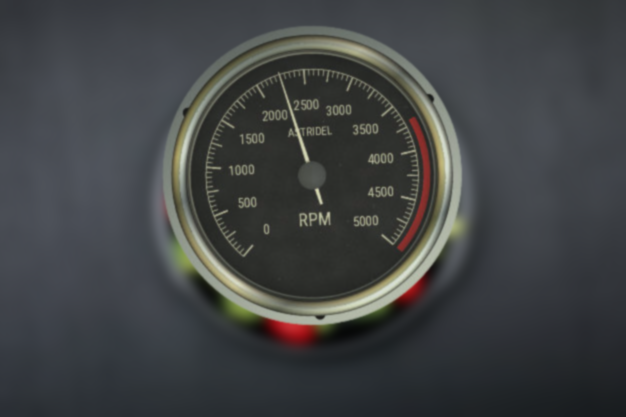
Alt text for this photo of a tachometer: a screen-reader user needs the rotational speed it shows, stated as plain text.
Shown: 2250 rpm
